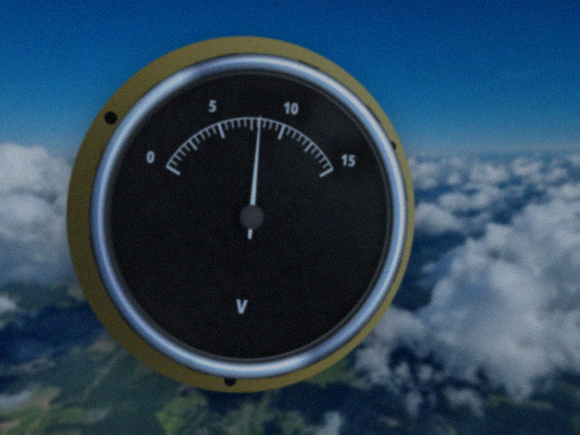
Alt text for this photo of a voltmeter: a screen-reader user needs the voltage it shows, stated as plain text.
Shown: 8 V
